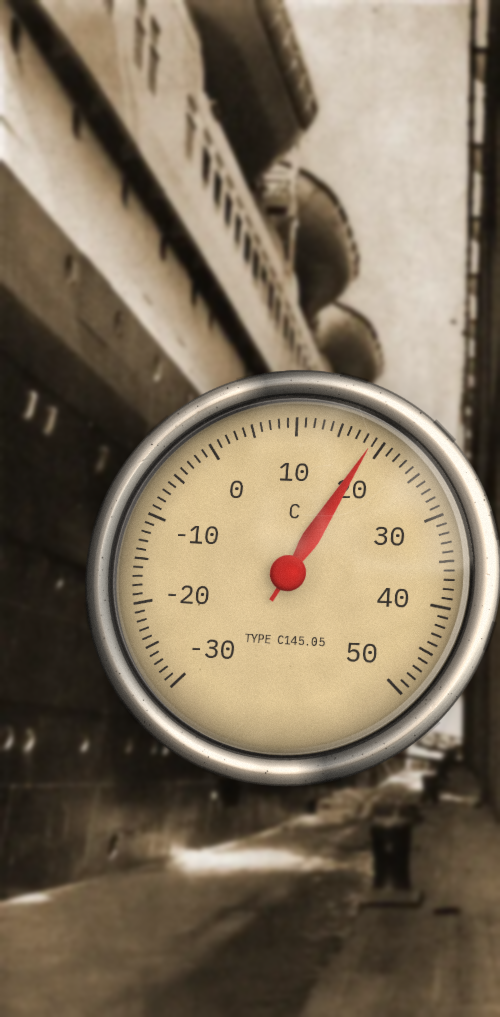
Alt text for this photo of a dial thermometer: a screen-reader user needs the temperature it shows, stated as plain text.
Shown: 19 °C
